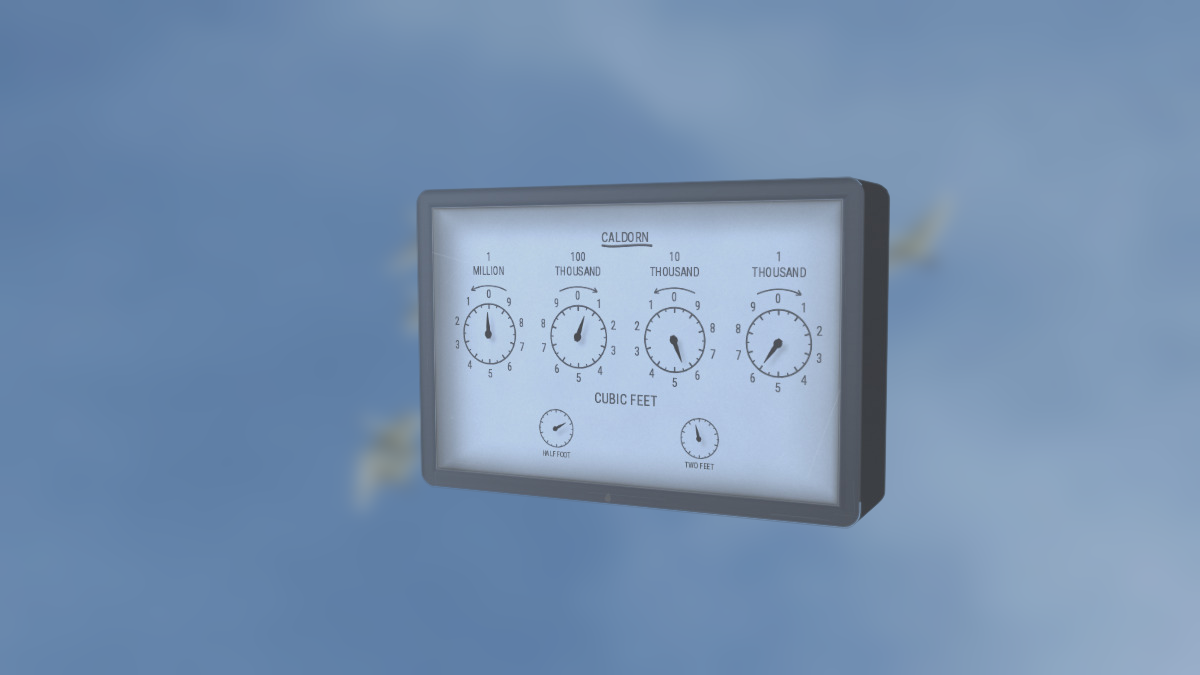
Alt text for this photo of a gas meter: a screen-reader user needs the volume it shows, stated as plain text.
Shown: 5600 ft³
